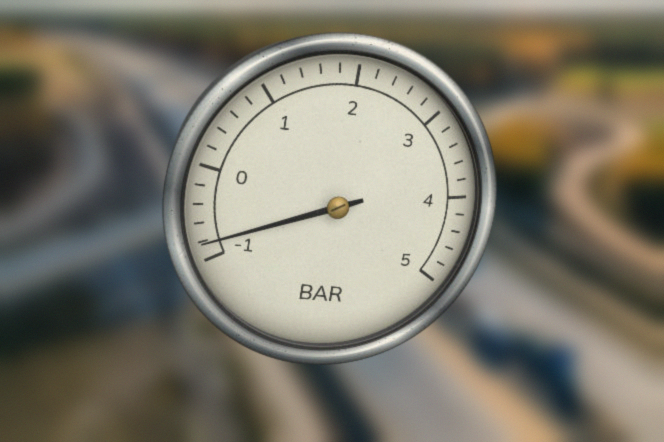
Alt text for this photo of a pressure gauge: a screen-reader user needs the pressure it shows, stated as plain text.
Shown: -0.8 bar
